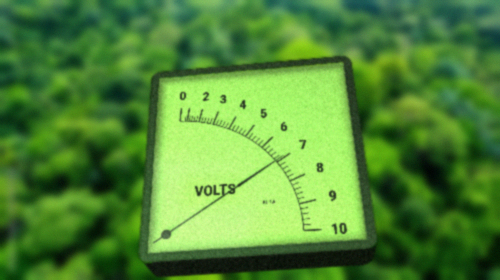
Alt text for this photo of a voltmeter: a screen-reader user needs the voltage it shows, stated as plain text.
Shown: 7 V
